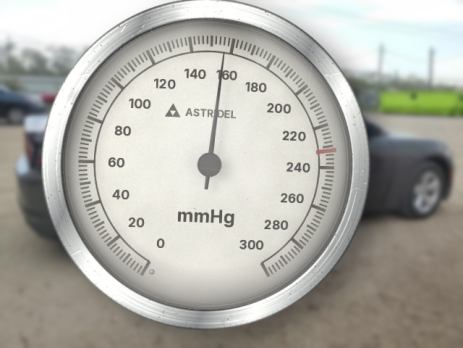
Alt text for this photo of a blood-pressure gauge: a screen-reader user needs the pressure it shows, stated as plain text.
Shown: 156 mmHg
